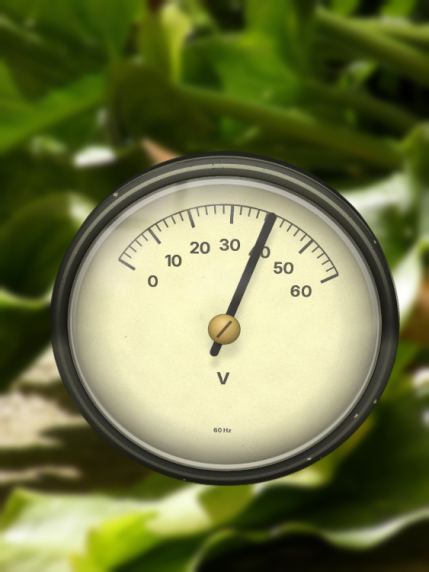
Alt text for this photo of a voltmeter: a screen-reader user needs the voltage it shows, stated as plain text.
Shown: 39 V
